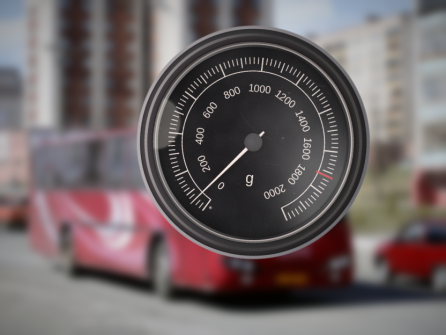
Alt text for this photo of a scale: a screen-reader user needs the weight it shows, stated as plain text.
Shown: 60 g
